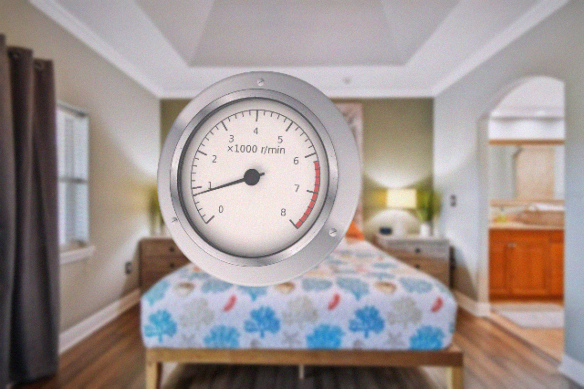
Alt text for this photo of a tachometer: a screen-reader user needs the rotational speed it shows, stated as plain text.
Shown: 800 rpm
